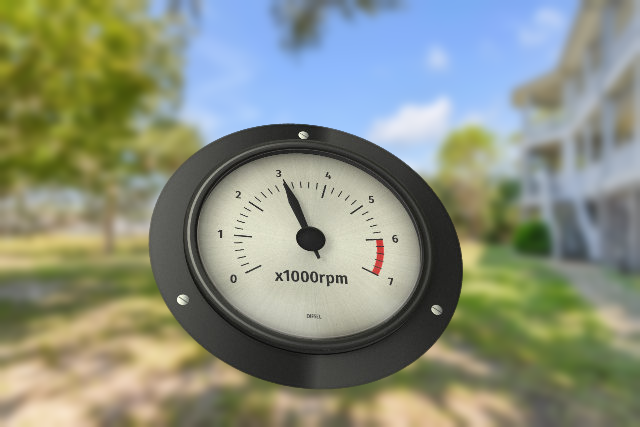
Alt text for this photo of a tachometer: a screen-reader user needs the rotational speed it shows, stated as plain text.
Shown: 3000 rpm
